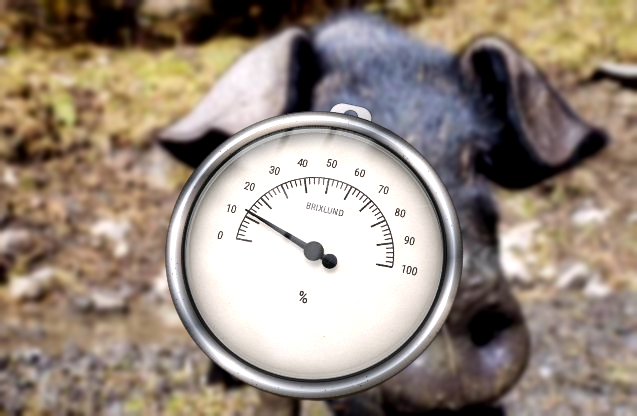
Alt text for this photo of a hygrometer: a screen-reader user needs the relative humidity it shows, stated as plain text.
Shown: 12 %
